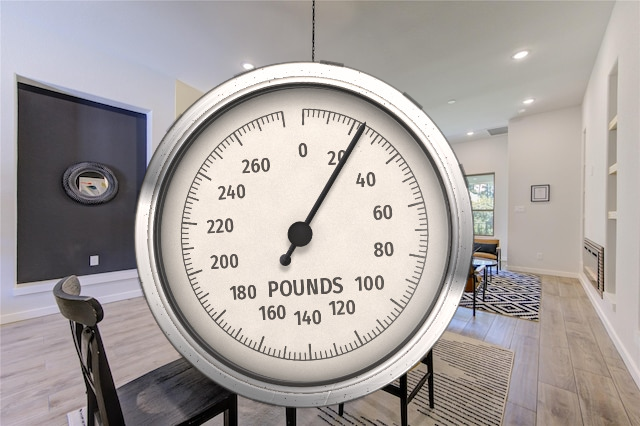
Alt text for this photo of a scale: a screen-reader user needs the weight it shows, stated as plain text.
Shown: 24 lb
